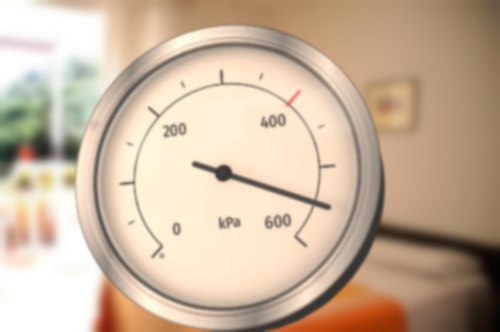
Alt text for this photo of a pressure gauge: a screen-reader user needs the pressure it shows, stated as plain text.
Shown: 550 kPa
